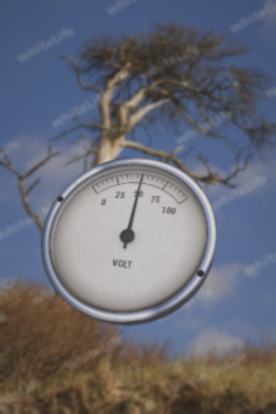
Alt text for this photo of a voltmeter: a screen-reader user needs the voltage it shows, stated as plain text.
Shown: 50 V
